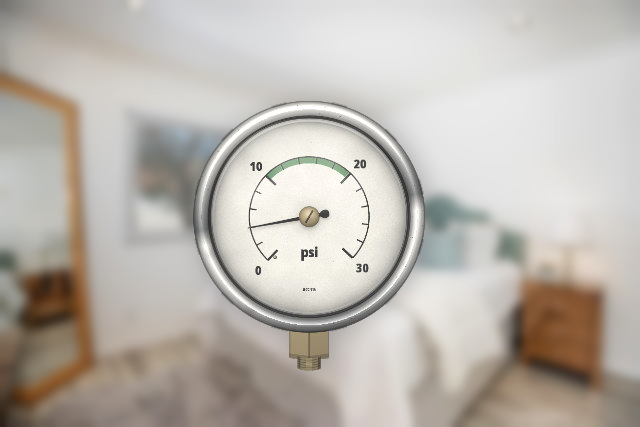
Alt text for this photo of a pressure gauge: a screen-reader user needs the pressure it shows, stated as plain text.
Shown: 4 psi
